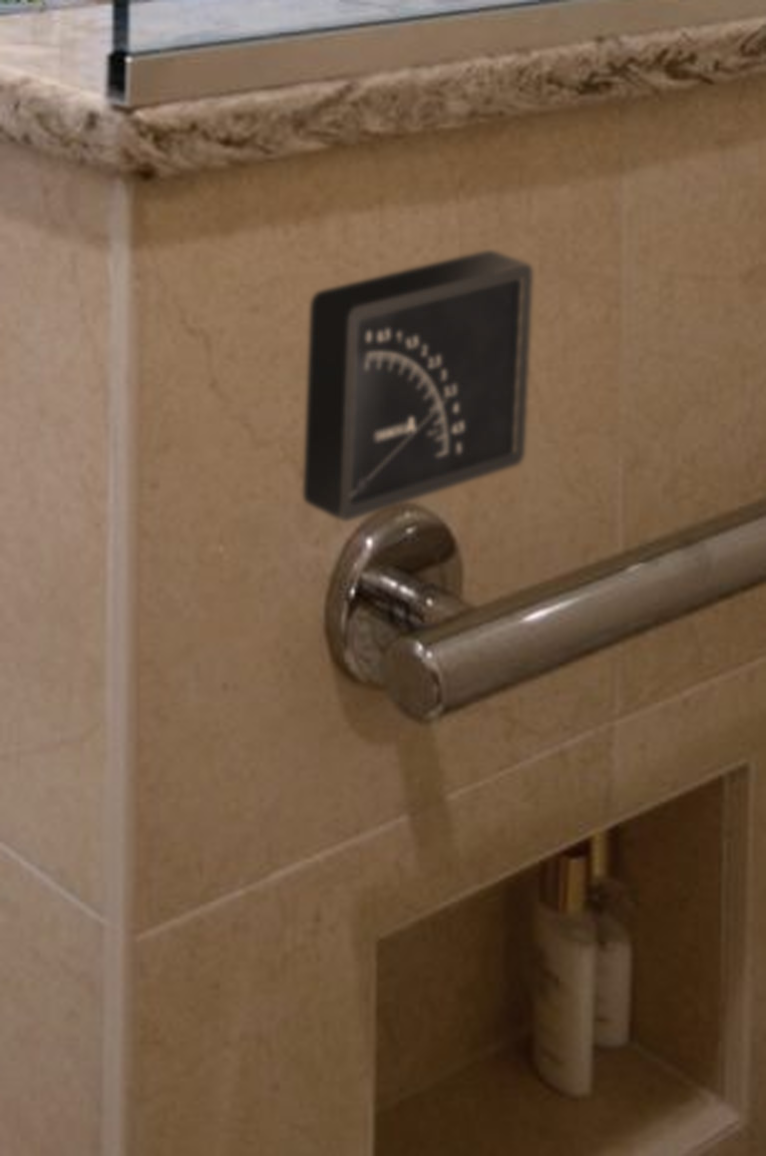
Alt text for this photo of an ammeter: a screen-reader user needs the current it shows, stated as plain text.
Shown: 3.5 A
